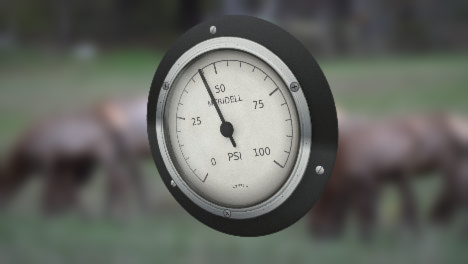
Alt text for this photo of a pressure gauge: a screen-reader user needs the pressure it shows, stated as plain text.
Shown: 45 psi
